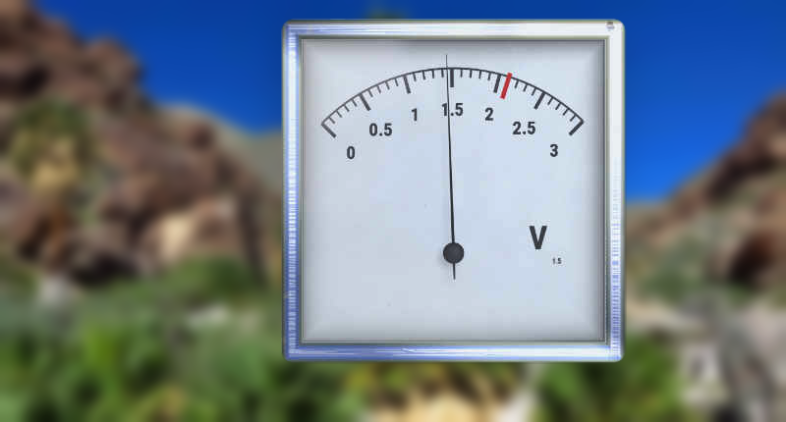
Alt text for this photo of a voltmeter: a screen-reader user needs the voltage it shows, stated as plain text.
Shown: 1.45 V
